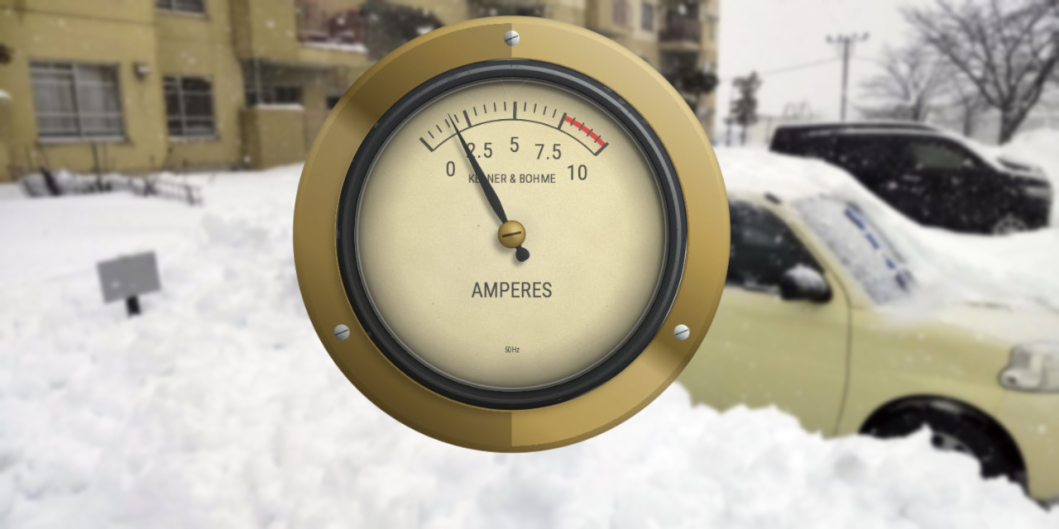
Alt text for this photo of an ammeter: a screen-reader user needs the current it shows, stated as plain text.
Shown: 1.75 A
